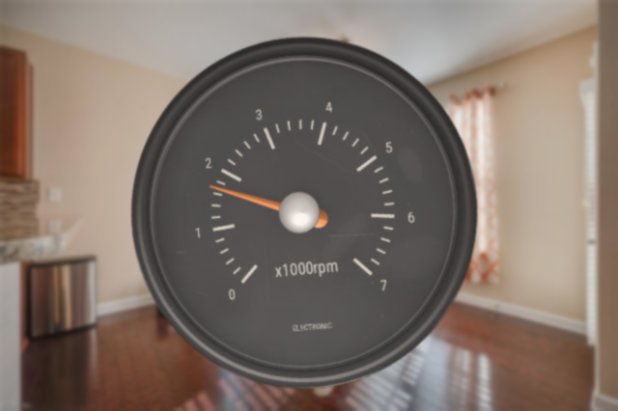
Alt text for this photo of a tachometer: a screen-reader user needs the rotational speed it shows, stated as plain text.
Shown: 1700 rpm
